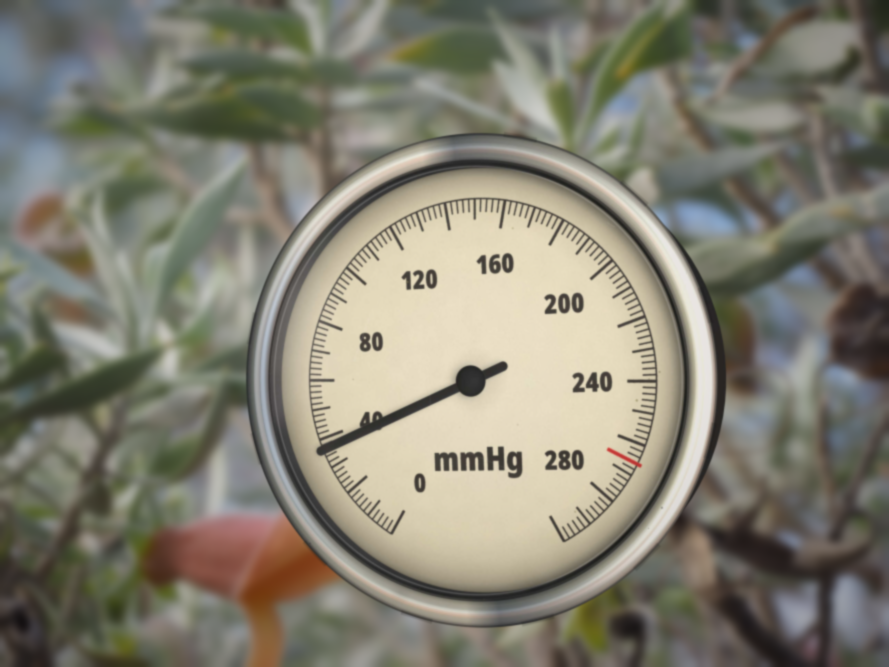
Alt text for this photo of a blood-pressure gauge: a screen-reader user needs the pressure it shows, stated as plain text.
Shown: 36 mmHg
